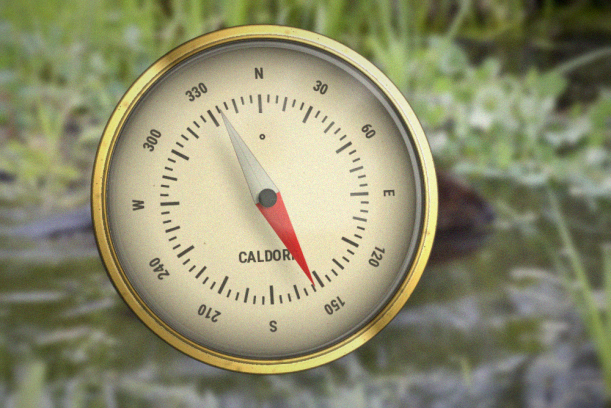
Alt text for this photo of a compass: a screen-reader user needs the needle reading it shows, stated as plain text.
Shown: 155 °
